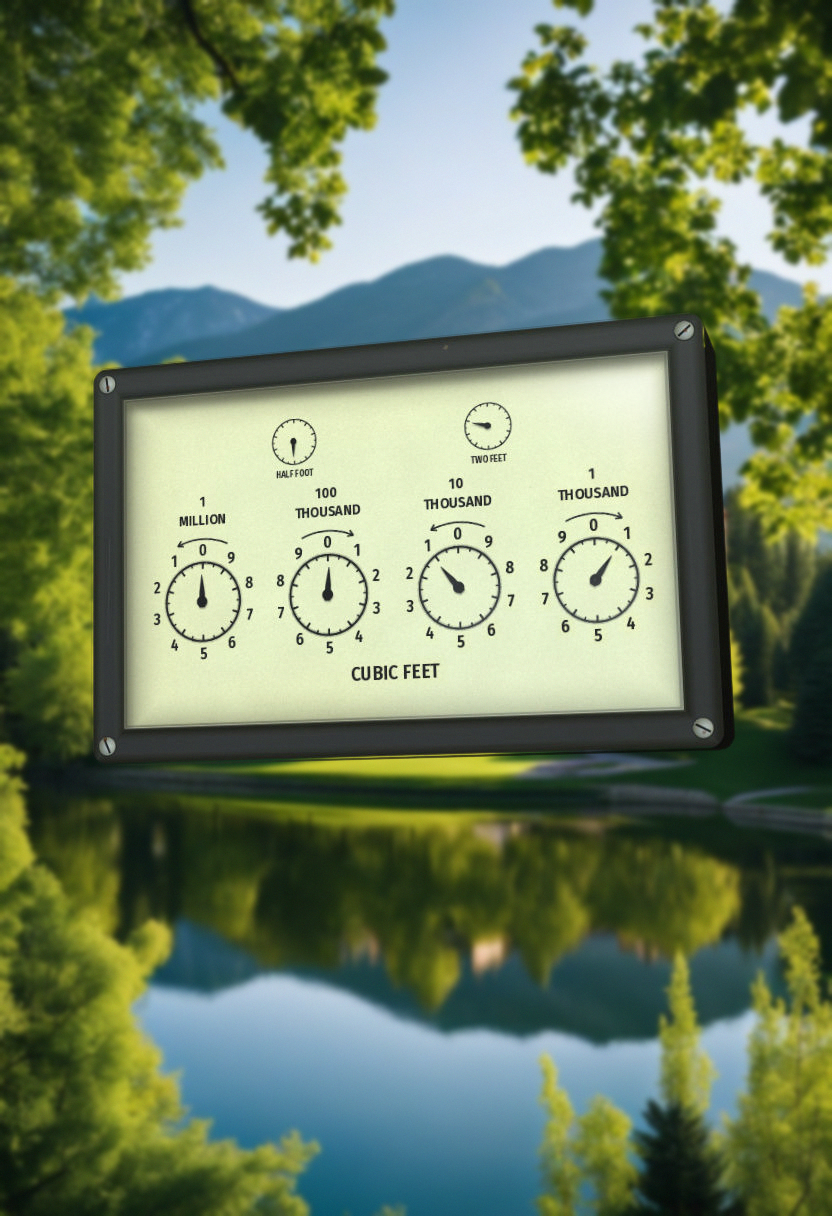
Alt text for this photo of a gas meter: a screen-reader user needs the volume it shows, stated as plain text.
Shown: 1100 ft³
